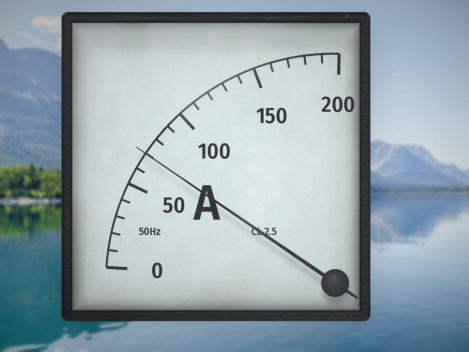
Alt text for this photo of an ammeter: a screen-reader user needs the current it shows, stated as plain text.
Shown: 70 A
